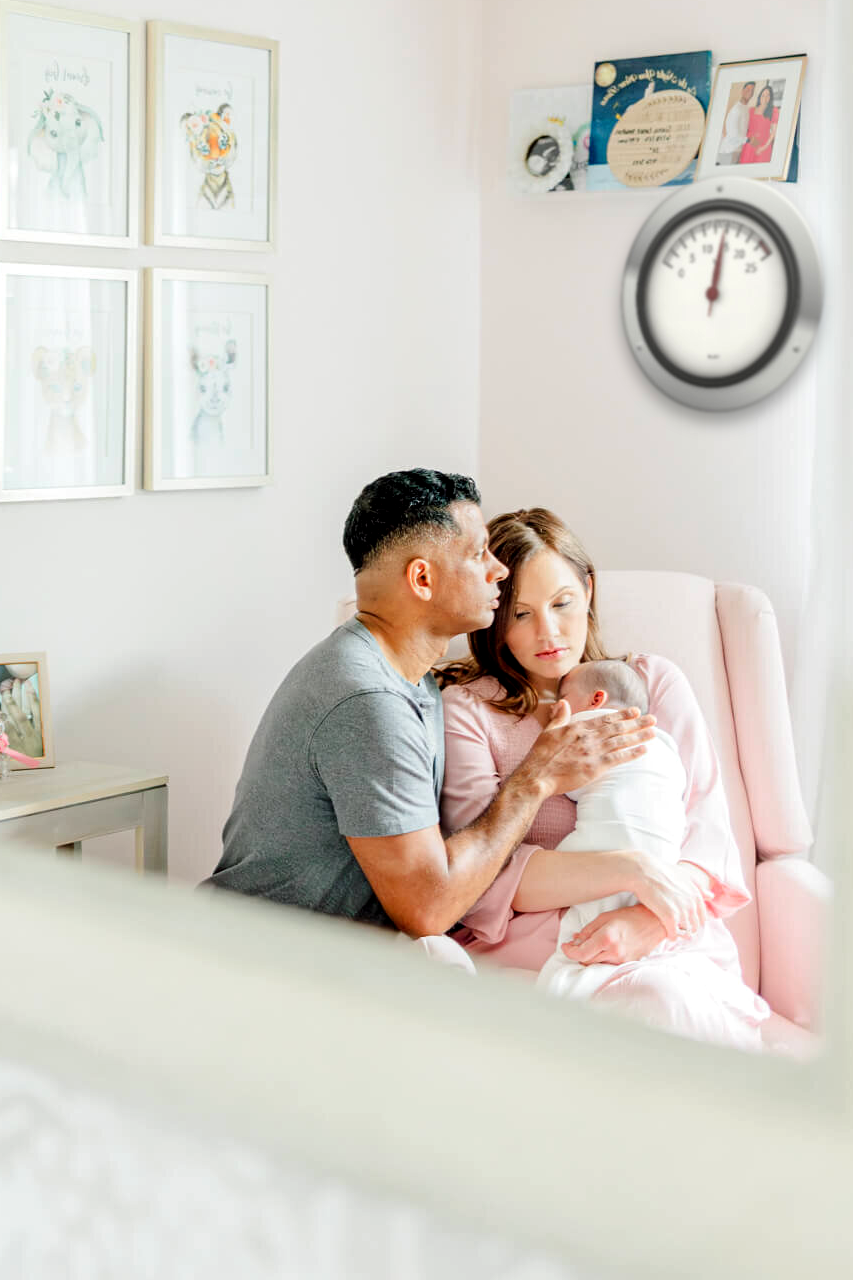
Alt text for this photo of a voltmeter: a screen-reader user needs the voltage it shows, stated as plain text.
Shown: 15 V
